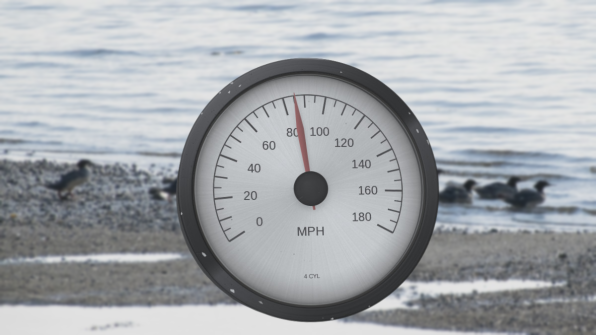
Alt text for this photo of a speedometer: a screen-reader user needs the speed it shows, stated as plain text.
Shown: 85 mph
